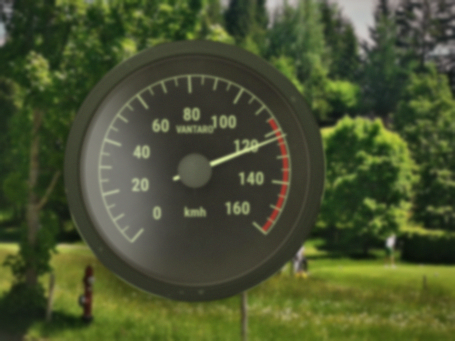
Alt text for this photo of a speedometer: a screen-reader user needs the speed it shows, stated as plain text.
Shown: 122.5 km/h
